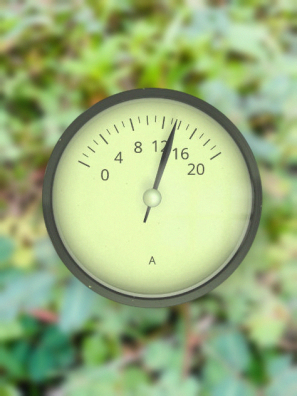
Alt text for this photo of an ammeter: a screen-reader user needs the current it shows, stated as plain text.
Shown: 13.5 A
